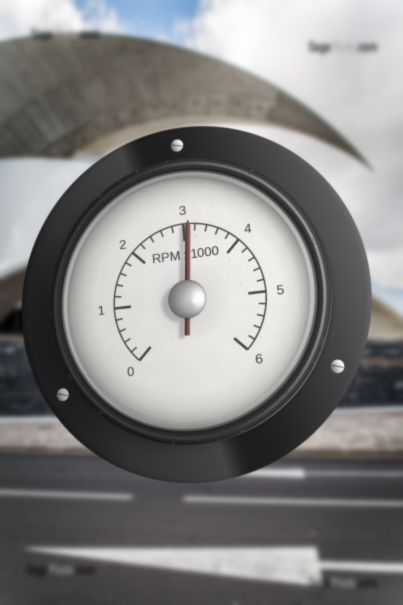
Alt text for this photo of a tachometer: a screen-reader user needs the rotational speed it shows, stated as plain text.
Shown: 3100 rpm
